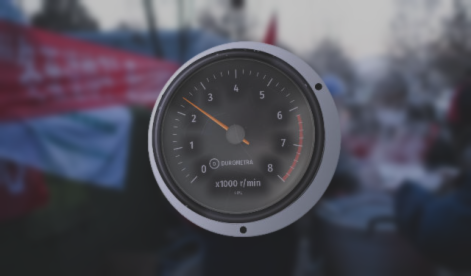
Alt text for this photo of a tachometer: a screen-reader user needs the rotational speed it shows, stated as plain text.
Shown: 2400 rpm
